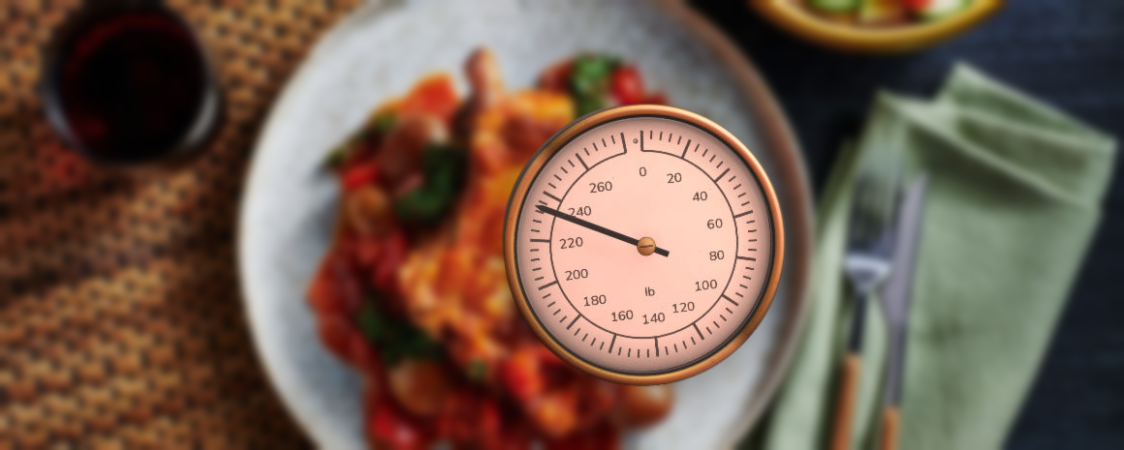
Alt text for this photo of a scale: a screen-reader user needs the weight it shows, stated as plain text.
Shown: 234 lb
